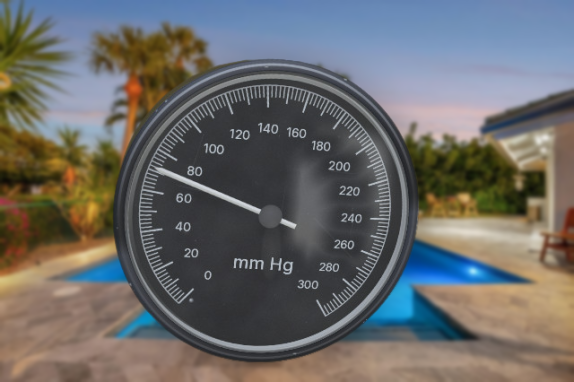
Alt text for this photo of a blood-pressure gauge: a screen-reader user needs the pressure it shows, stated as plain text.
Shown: 72 mmHg
